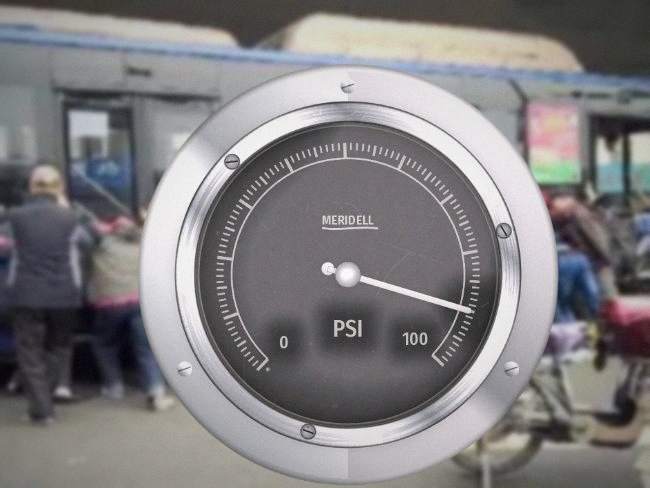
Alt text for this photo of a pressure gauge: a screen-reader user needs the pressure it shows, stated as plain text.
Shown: 90 psi
